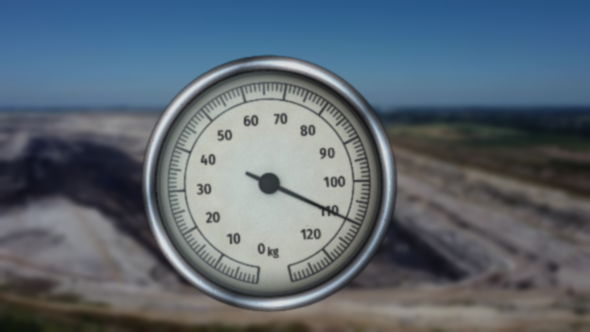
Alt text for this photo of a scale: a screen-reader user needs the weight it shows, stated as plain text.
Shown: 110 kg
